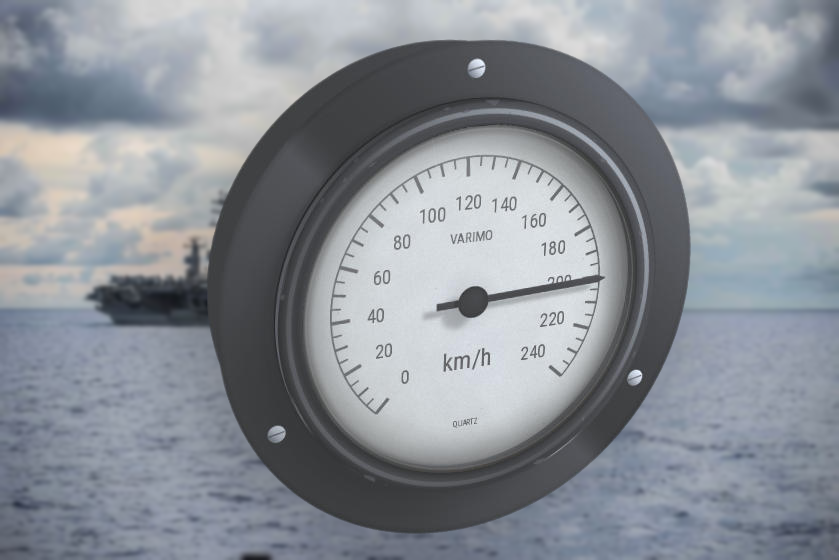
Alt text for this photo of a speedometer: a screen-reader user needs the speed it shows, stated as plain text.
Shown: 200 km/h
